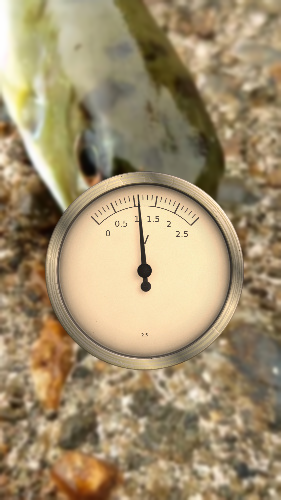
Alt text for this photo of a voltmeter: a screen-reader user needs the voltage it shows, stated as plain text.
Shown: 1.1 V
